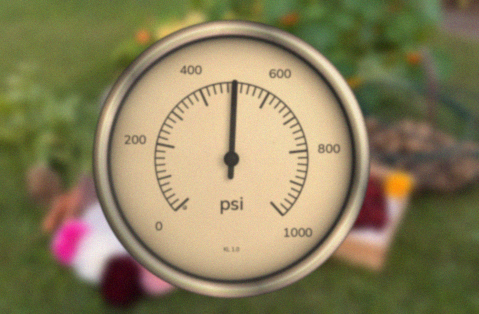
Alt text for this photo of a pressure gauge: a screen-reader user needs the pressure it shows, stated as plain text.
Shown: 500 psi
